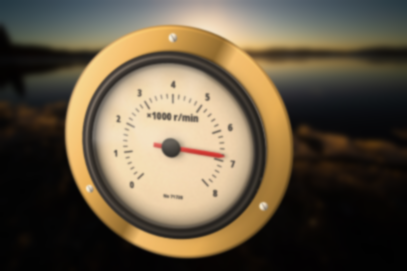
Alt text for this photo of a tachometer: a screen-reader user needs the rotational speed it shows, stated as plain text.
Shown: 6800 rpm
